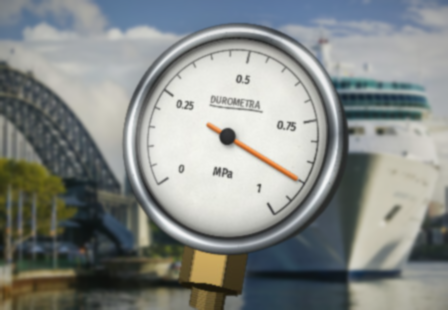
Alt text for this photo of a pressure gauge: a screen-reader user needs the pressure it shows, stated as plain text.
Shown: 0.9 MPa
